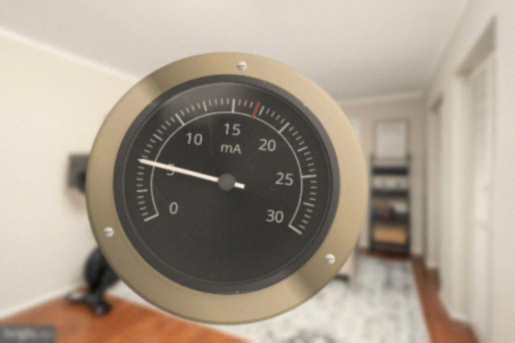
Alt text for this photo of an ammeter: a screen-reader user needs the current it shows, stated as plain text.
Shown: 5 mA
